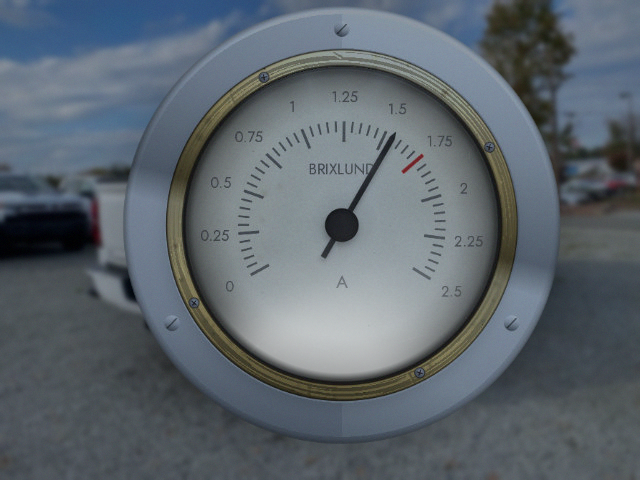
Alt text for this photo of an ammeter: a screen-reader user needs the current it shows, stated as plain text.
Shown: 1.55 A
